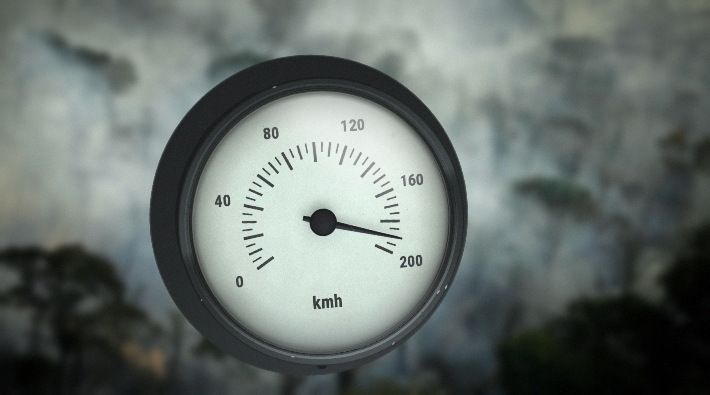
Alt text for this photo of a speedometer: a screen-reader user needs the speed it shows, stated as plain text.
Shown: 190 km/h
